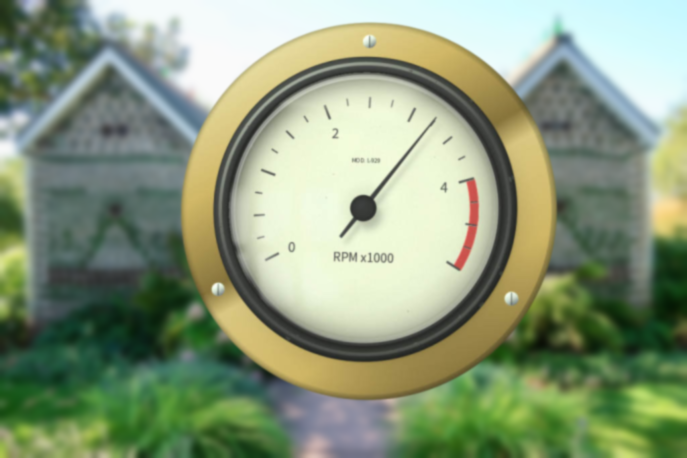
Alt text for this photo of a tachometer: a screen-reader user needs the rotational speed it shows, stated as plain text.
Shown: 3250 rpm
